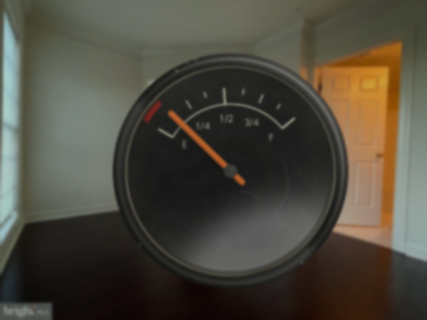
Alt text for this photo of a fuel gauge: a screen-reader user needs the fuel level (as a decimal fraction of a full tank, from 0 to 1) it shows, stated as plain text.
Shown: 0.125
